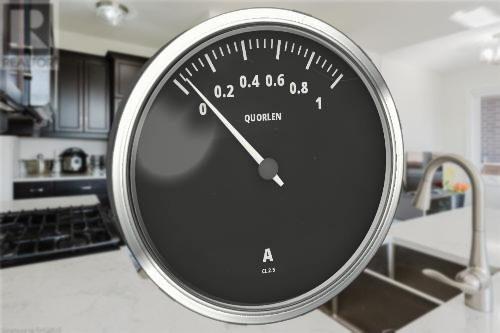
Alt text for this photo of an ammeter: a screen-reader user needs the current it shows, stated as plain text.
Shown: 0.04 A
